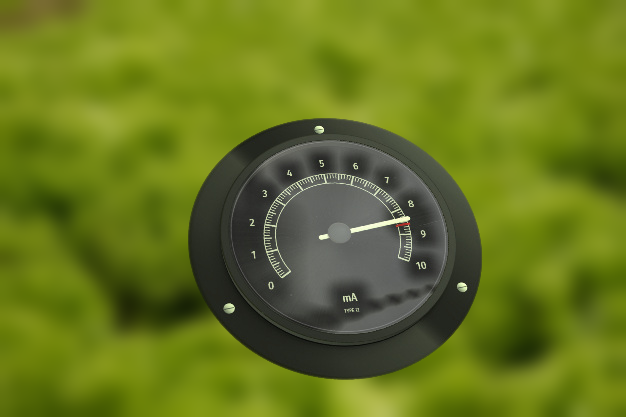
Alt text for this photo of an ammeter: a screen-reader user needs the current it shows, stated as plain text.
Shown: 8.5 mA
